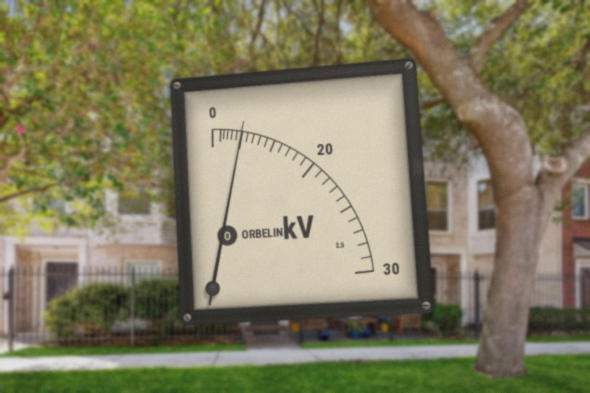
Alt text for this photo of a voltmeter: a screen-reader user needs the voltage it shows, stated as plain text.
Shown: 10 kV
